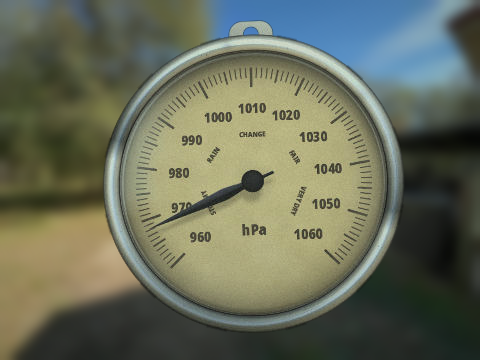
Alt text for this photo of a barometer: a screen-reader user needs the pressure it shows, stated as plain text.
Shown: 968 hPa
